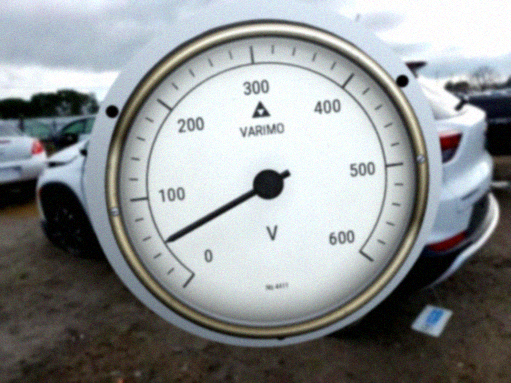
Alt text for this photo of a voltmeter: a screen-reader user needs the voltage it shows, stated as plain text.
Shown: 50 V
